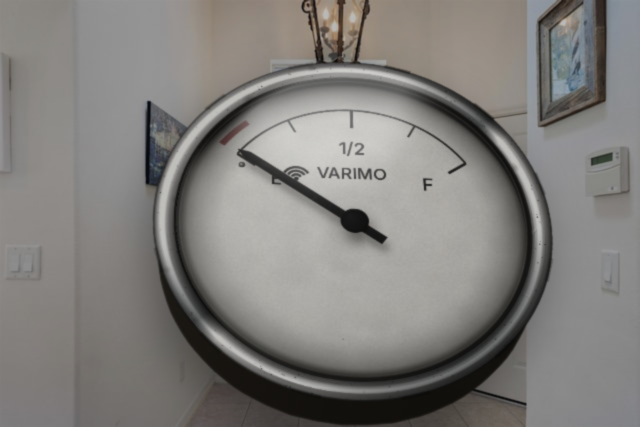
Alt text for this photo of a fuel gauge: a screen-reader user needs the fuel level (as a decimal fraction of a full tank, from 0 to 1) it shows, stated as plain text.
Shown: 0
